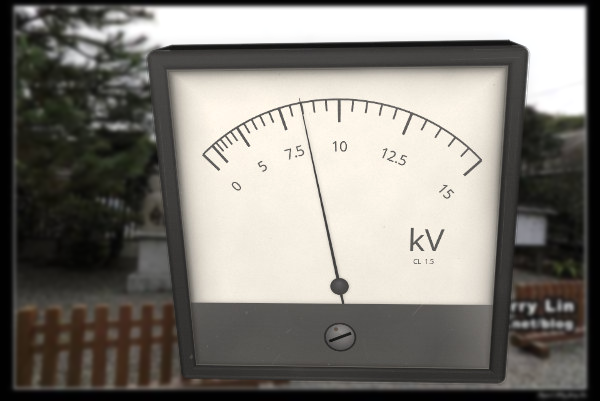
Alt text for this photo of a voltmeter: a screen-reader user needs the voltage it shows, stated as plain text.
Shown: 8.5 kV
